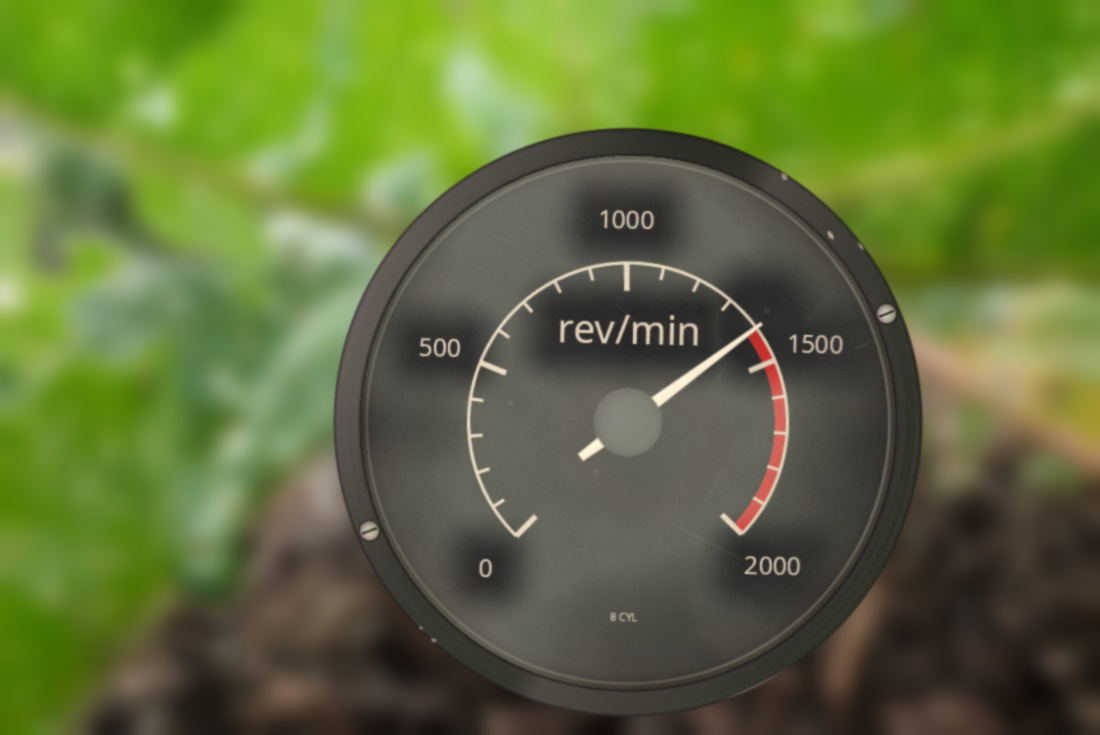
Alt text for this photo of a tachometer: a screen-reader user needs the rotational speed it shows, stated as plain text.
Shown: 1400 rpm
